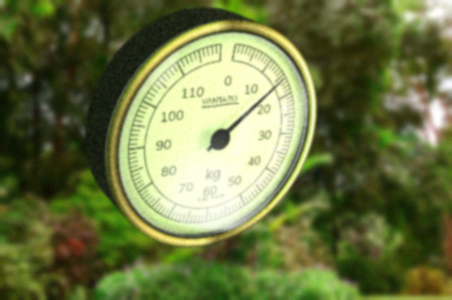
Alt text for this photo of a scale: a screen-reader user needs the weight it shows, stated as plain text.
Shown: 15 kg
